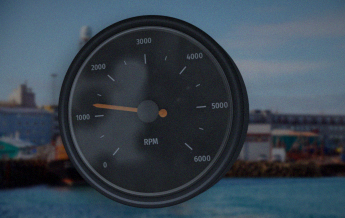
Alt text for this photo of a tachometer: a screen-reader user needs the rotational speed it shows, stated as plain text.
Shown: 1250 rpm
